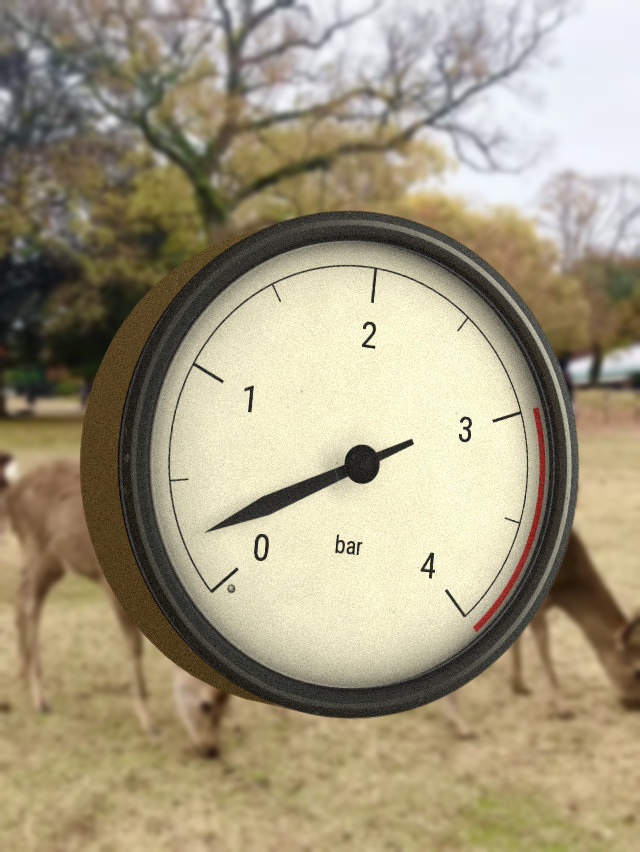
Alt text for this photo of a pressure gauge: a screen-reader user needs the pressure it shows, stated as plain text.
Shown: 0.25 bar
